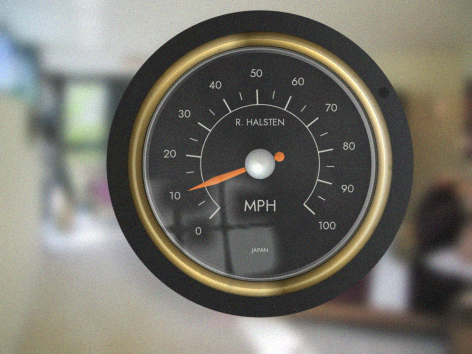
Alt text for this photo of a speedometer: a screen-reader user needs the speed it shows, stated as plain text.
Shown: 10 mph
